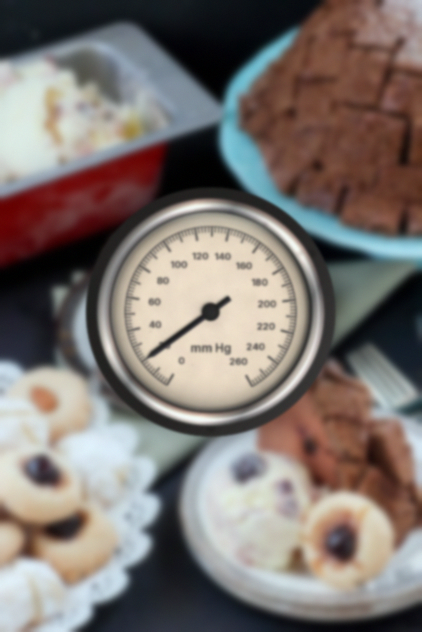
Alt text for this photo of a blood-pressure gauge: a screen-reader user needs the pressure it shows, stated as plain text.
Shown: 20 mmHg
